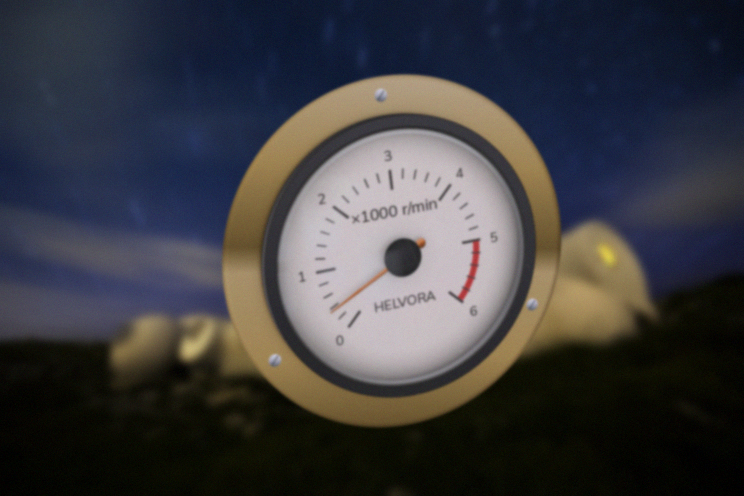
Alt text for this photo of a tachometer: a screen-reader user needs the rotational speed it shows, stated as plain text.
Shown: 400 rpm
